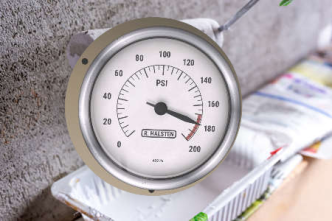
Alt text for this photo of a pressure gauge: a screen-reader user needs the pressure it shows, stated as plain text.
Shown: 180 psi
